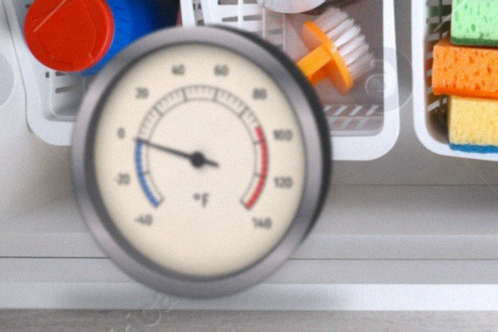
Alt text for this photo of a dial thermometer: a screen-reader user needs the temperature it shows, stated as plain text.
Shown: 0 °F
